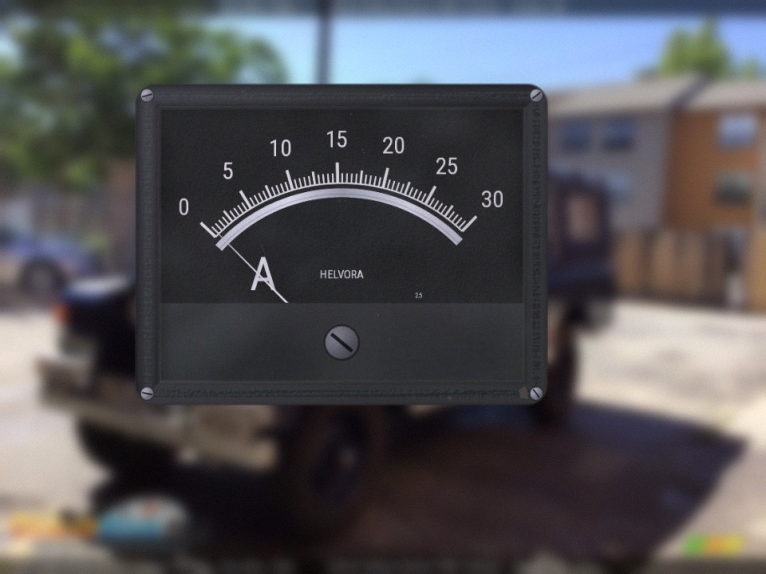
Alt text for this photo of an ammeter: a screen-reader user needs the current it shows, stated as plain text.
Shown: 0.5 A
